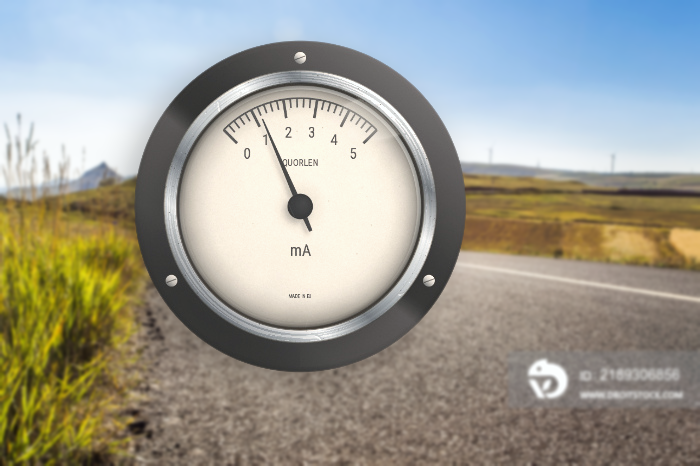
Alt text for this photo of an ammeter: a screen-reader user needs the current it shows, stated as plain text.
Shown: 1.2 mA
